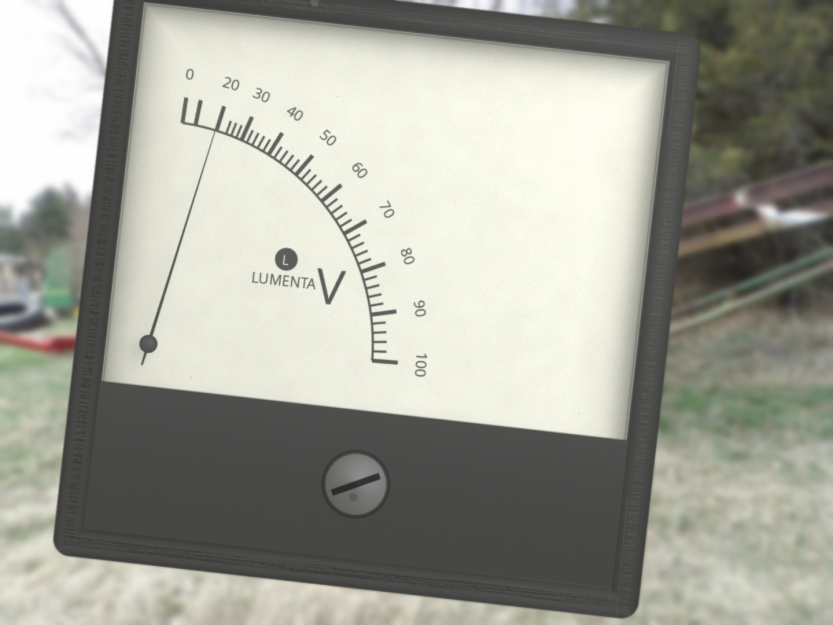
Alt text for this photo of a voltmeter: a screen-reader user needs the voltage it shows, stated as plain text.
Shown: 20 V
